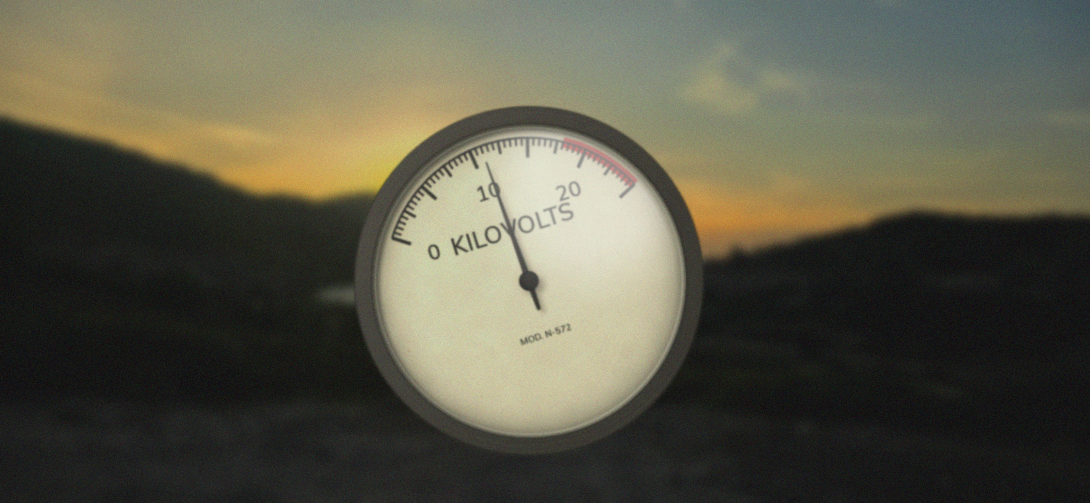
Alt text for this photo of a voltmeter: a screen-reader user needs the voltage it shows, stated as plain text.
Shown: 11 kV
